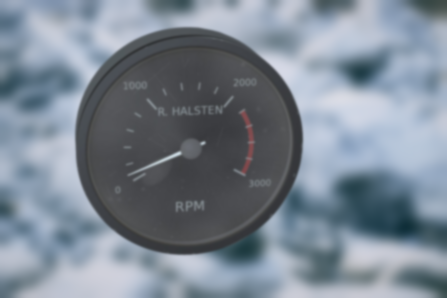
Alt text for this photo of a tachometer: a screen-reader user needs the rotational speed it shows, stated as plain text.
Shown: 100 rpm
